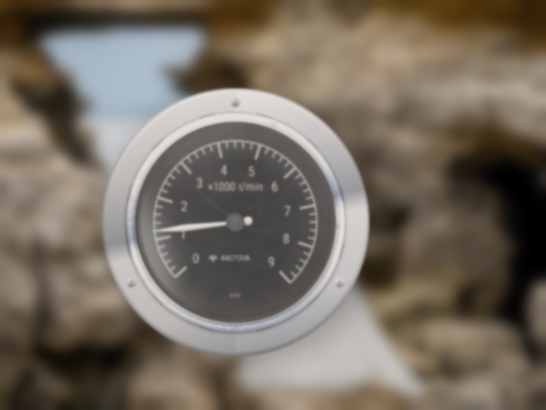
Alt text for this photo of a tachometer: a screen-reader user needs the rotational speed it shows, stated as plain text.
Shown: 1200 rpm
